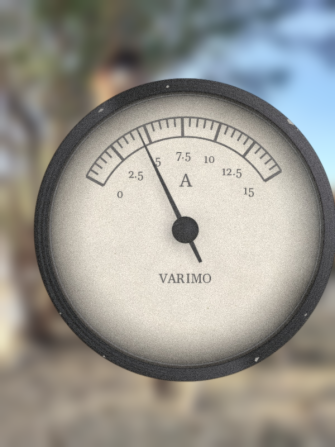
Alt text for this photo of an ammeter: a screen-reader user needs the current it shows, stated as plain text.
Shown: 4.5 A
